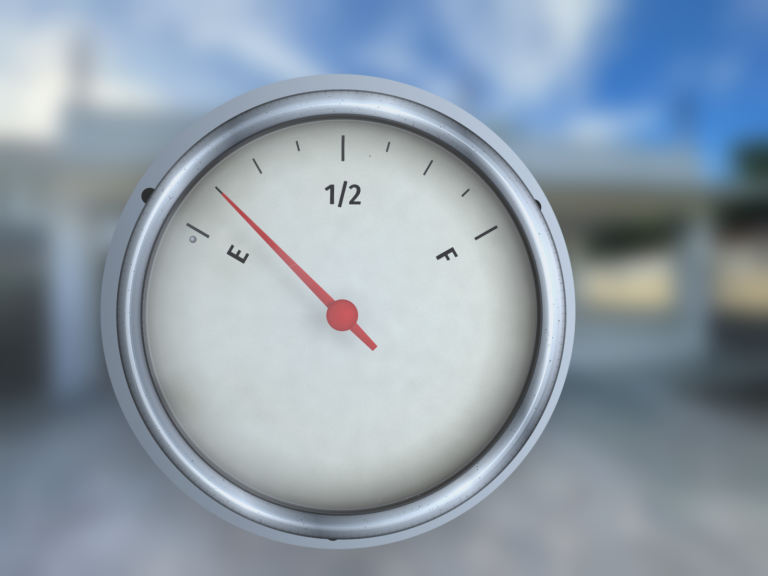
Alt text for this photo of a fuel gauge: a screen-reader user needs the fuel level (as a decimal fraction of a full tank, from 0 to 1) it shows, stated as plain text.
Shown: 0.125
